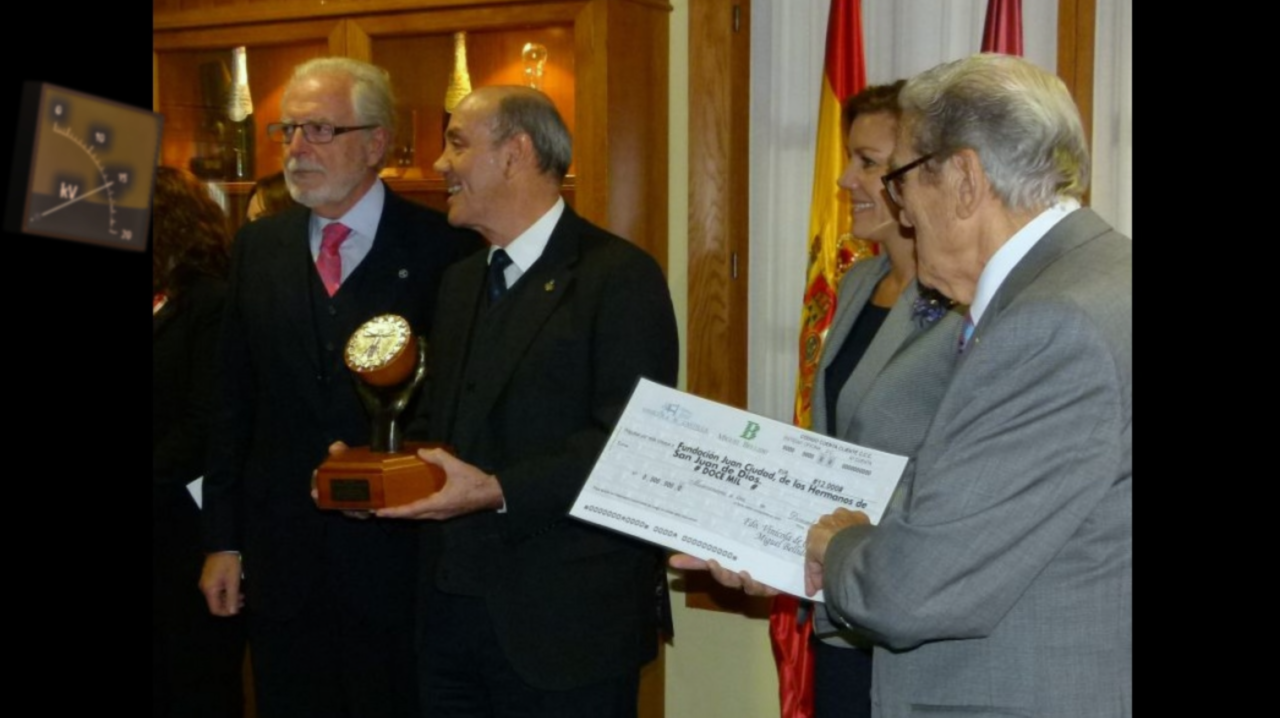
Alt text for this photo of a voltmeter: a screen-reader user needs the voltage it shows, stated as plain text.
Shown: 15 kV
